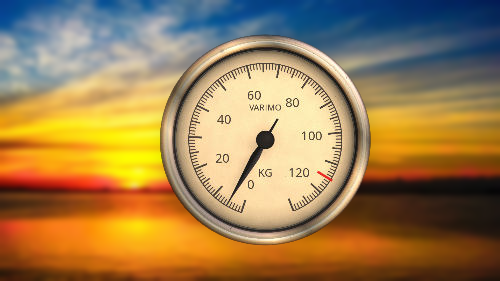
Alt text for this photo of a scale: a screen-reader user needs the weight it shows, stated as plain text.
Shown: 5 kg
